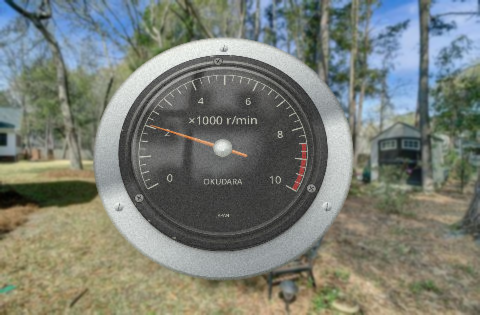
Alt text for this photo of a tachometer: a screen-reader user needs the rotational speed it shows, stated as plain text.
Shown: 2000 rpm
